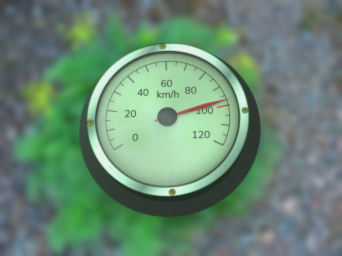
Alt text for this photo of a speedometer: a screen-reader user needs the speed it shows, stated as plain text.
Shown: 97.5 km/h
